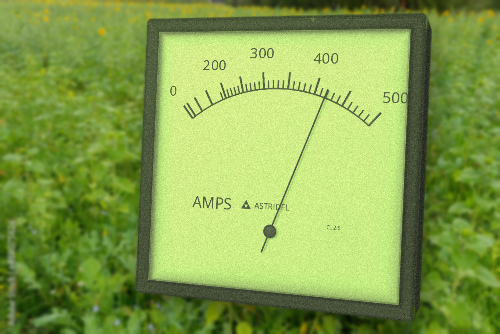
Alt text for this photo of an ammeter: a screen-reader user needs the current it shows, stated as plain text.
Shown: 420 A
